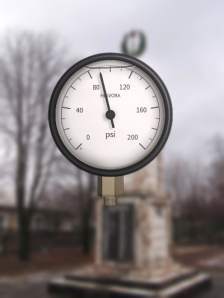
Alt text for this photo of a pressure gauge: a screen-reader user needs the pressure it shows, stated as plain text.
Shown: 90 psi
